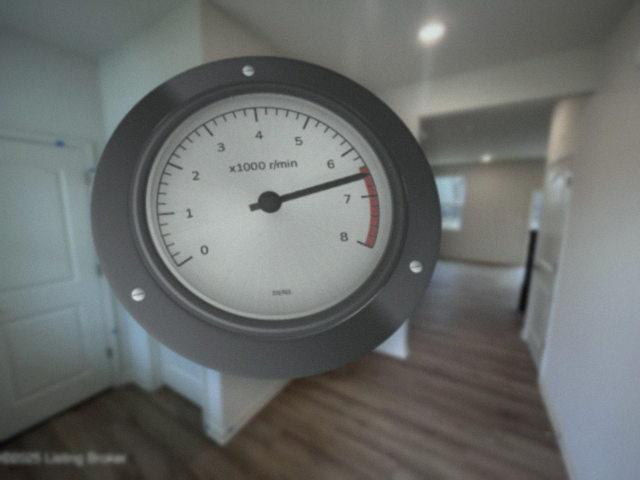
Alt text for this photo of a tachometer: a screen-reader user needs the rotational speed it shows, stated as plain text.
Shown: 6600 rpm
